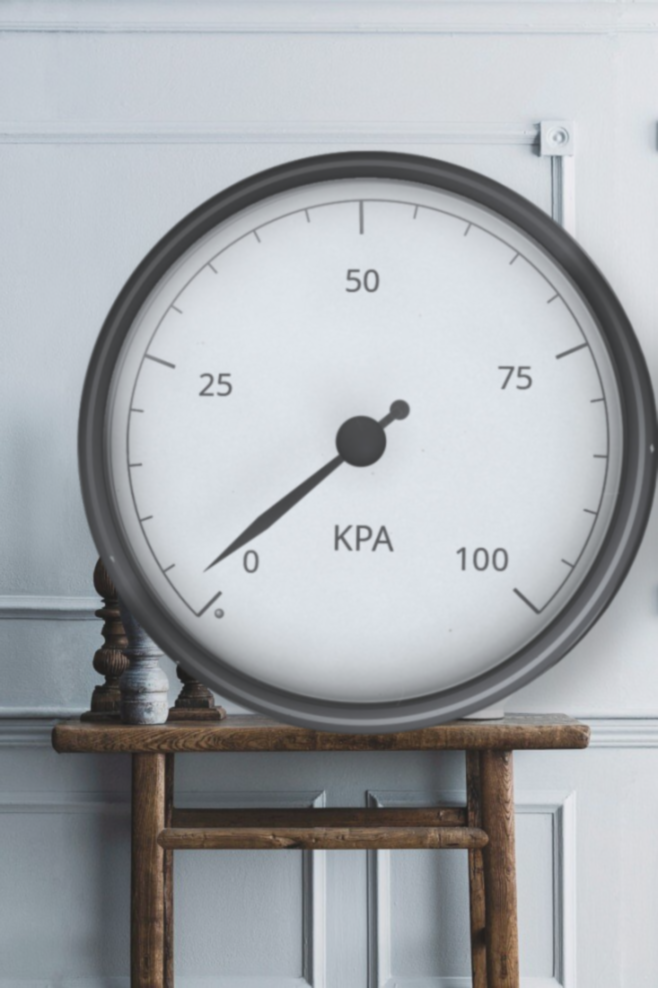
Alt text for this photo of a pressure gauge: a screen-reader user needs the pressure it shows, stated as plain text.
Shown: 2.5 kPa
